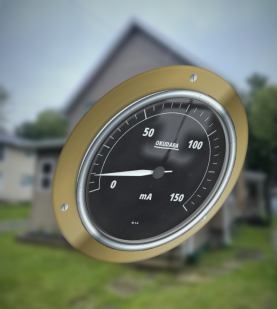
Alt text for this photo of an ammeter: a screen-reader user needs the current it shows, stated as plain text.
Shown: 10 mA
